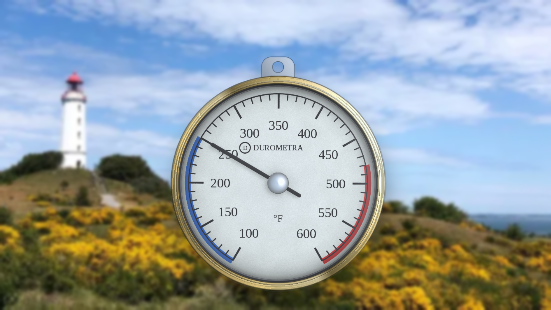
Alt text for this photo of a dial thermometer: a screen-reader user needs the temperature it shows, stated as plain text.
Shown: 250 °F
